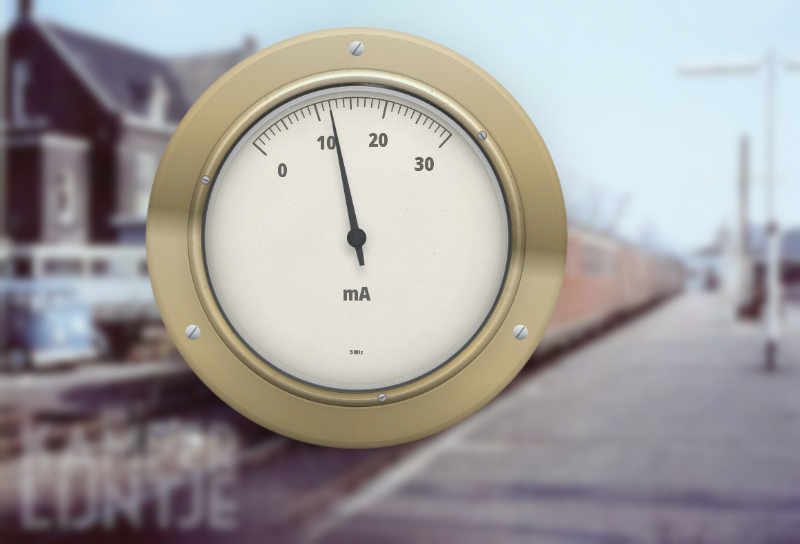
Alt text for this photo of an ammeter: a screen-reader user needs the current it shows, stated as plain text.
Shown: 12 mA
